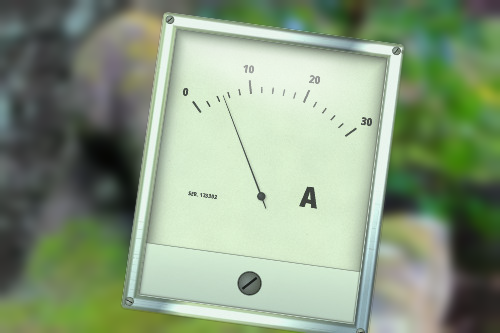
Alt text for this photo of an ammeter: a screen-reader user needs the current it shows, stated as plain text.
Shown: 5 A
